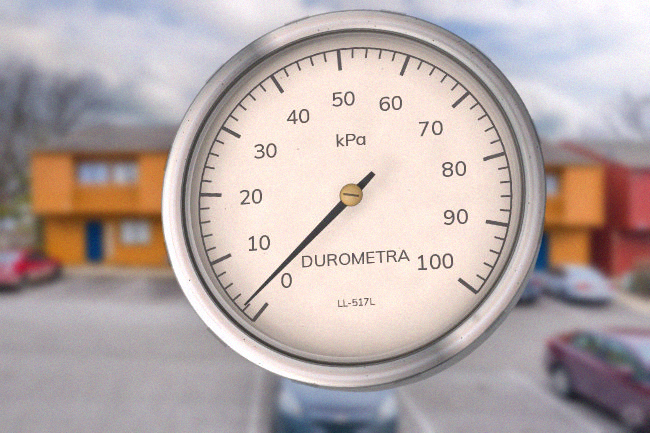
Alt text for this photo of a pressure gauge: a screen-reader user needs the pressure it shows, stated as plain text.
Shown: 2 kPa
